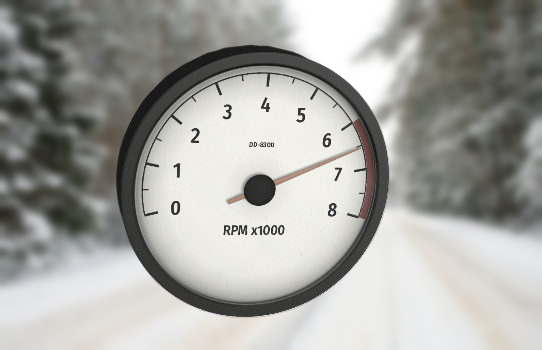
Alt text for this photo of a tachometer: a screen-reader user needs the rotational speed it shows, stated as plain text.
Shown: 6500 rpm
